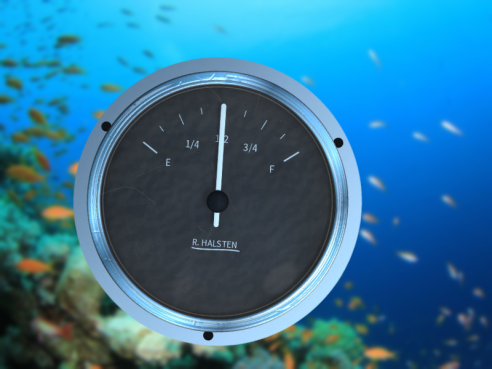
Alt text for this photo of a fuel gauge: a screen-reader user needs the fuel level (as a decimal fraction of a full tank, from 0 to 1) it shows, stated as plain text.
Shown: 0.5
